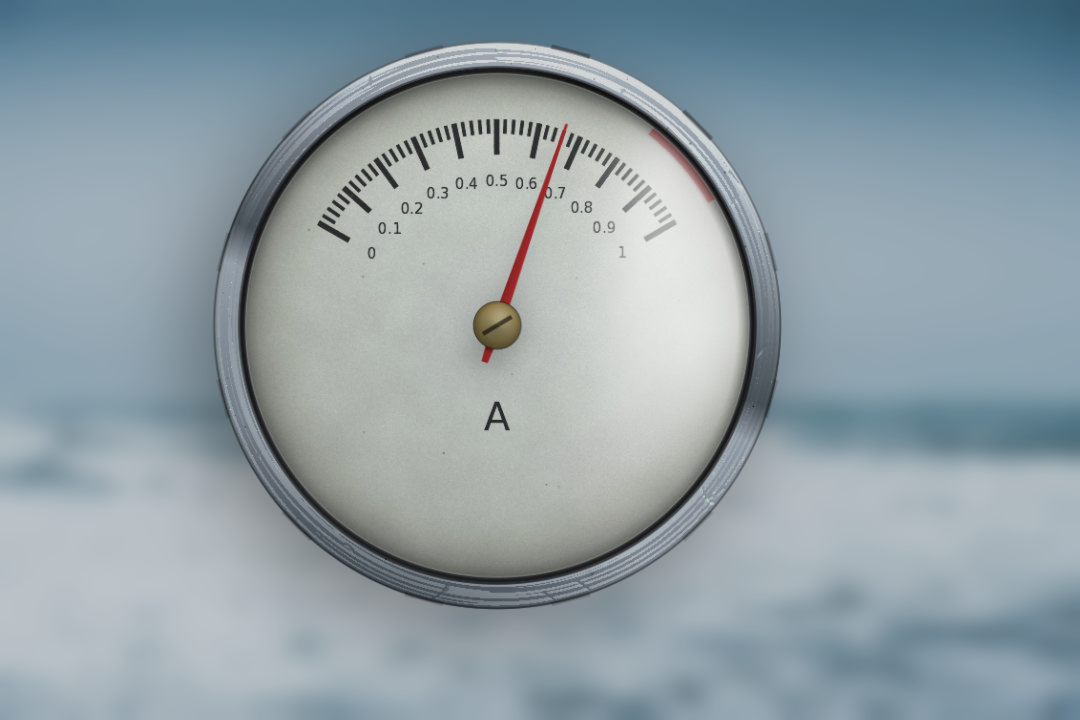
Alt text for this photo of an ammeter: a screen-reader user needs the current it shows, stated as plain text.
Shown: 0.66 A
